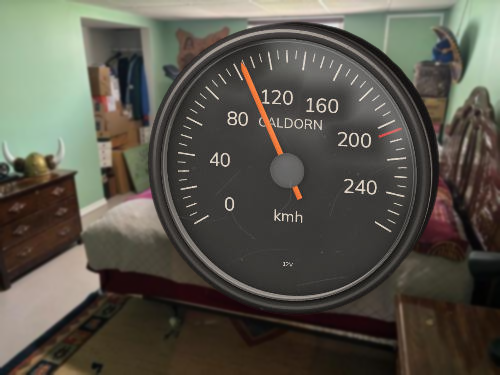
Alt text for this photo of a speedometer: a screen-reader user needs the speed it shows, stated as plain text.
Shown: 105 km/h
